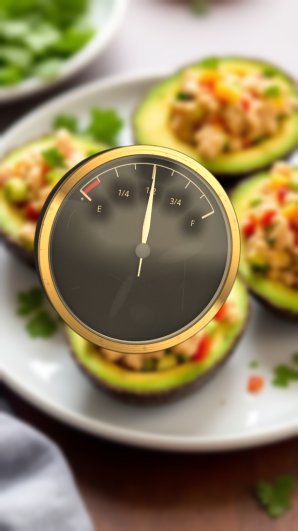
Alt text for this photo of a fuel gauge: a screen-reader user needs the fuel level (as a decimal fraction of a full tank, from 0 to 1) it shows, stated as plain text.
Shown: 0.5
